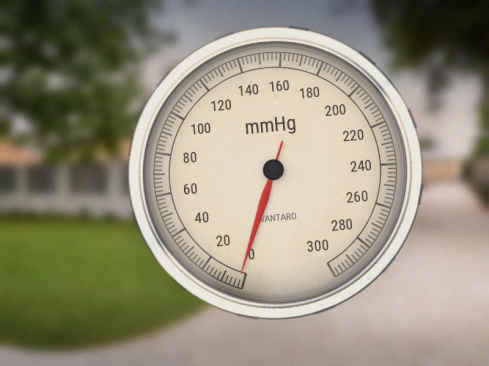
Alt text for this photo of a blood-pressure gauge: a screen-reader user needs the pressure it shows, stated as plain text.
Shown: 2 mmHg
